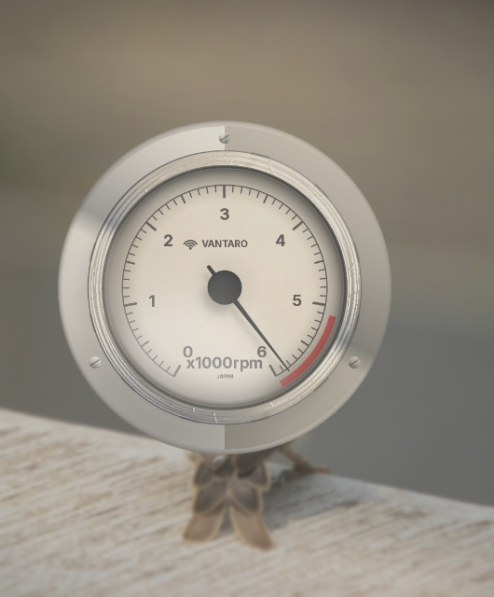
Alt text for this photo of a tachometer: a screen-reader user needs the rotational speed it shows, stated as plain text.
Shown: 5850 rpm
